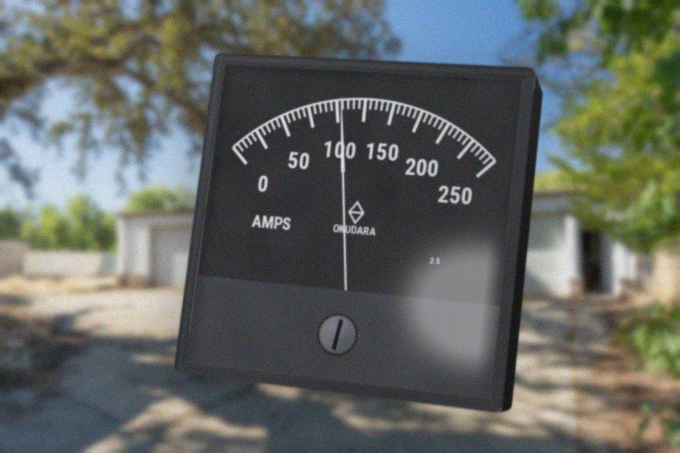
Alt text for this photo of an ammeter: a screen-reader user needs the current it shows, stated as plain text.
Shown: 105 A
